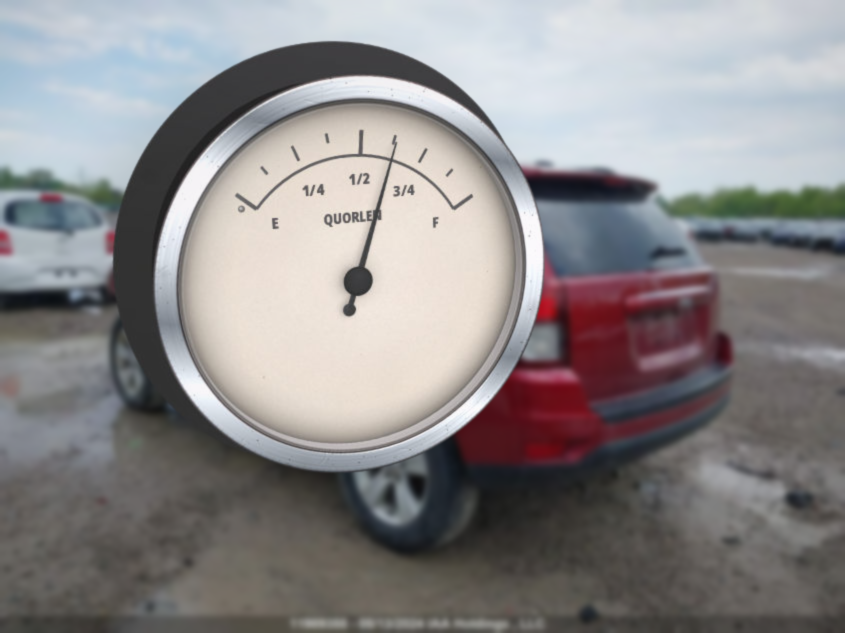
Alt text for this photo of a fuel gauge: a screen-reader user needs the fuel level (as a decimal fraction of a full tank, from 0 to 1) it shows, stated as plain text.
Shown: 0.625
